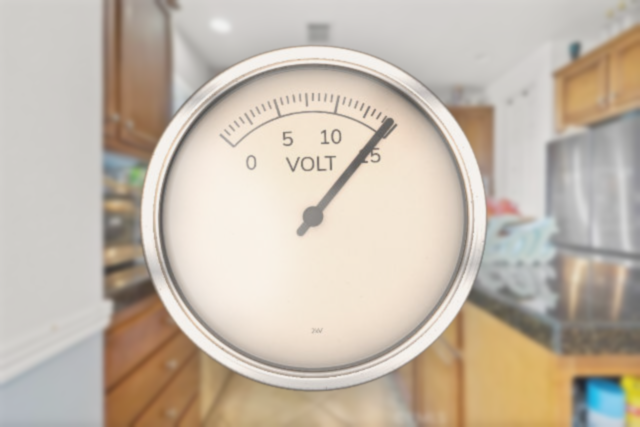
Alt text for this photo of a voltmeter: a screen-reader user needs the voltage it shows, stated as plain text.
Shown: 14.5 V
